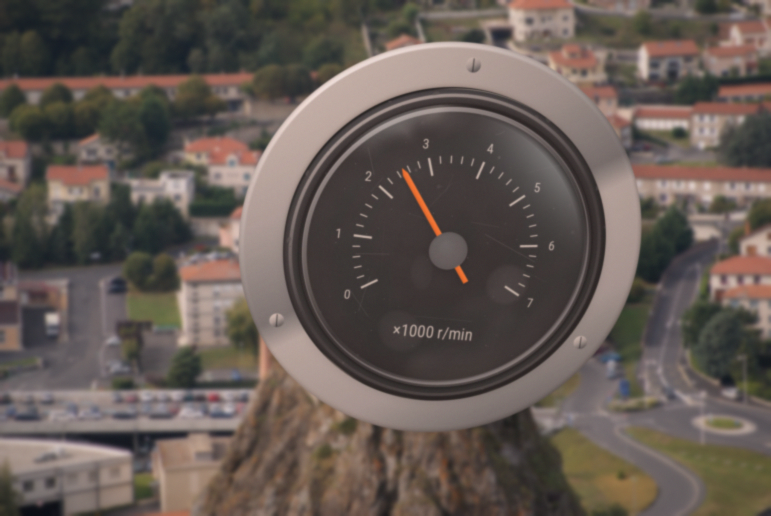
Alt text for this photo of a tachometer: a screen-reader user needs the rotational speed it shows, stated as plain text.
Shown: 2500 rpm
